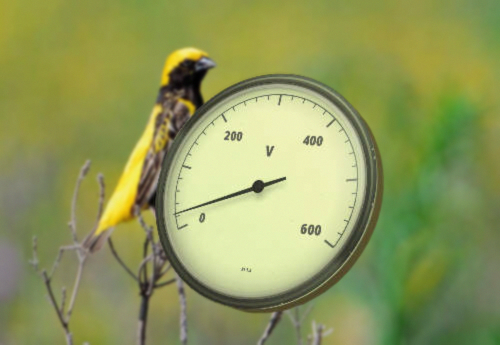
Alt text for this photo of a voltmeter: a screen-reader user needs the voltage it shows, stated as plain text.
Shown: 20 V
